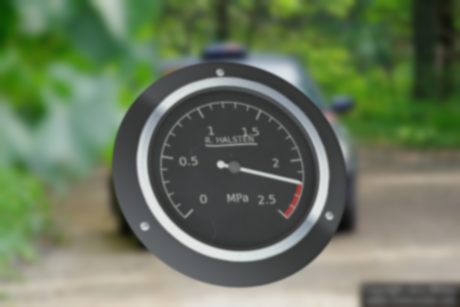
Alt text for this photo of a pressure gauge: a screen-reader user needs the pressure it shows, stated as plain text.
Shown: 2.2 MPa
